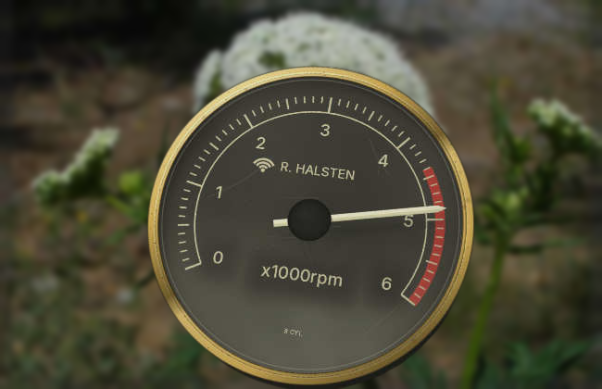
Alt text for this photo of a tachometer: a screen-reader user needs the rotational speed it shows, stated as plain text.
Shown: 4900 rpm
